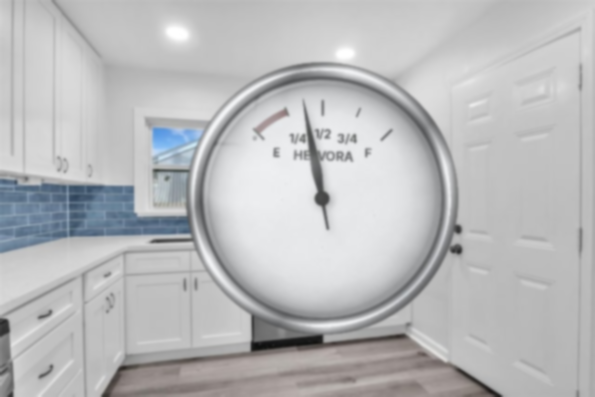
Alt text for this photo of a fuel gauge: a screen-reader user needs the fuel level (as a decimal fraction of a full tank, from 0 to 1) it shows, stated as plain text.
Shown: 0.375
